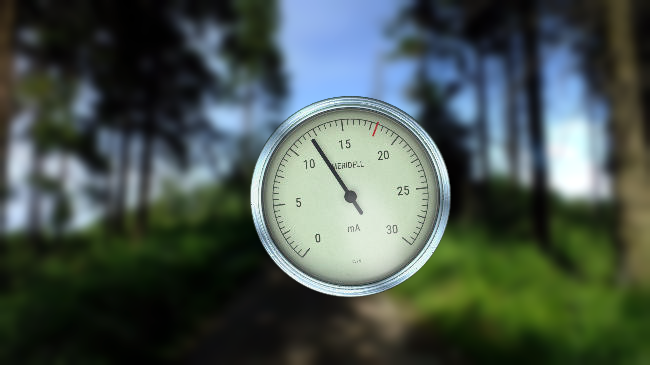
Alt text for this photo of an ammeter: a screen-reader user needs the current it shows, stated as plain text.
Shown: 12 mA
